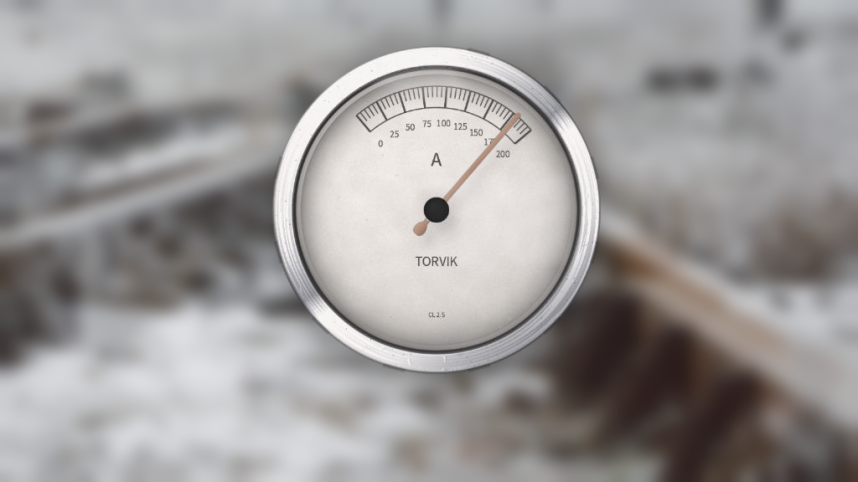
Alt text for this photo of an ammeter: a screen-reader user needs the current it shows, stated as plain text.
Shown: 180 A
